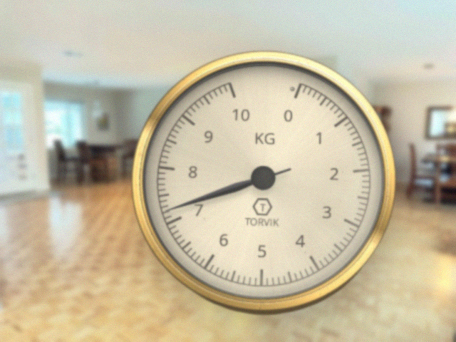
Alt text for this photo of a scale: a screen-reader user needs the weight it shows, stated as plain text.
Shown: 7.2 kg
